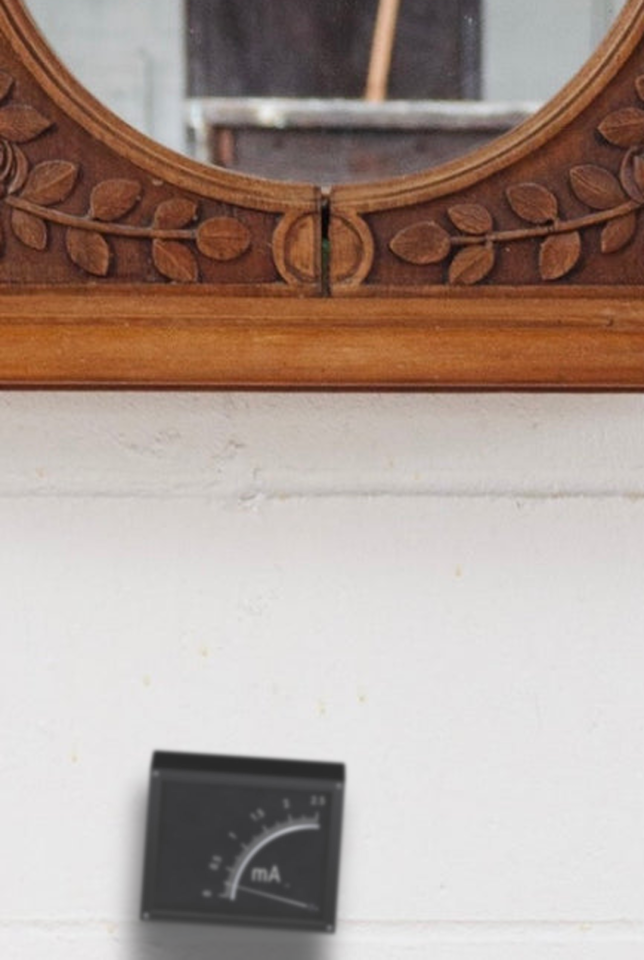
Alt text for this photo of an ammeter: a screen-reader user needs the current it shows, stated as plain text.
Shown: 0.25 mA
